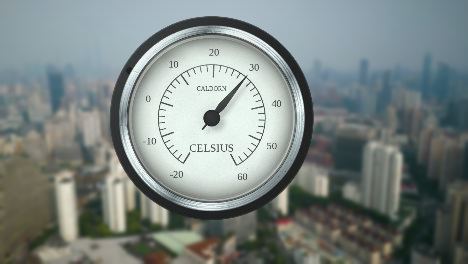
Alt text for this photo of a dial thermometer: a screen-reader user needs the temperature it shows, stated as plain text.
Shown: 30 °C
